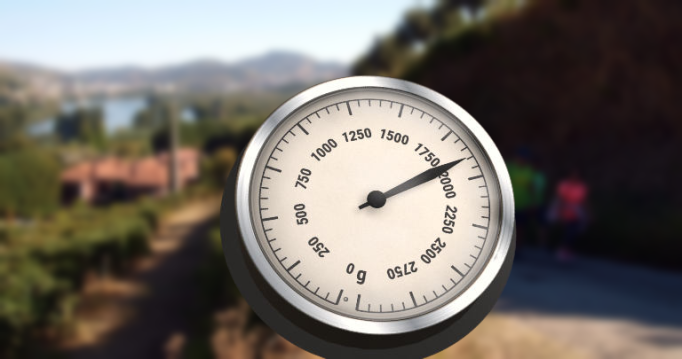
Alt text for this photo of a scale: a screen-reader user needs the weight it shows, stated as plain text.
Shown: 1900 g
